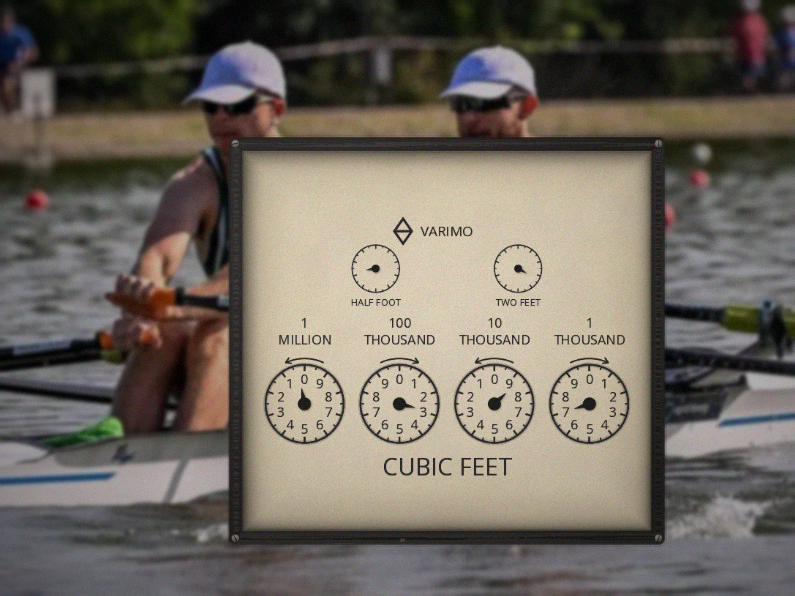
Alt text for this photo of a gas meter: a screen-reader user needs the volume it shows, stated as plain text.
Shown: 28700 ft³
